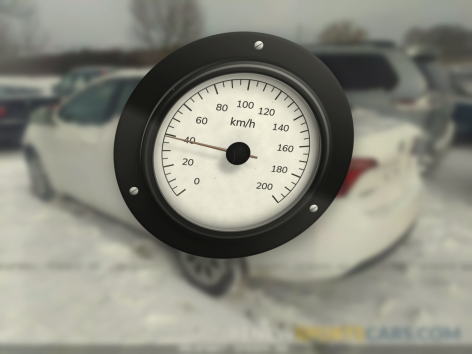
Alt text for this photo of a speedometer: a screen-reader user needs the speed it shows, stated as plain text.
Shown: 40 km/h
